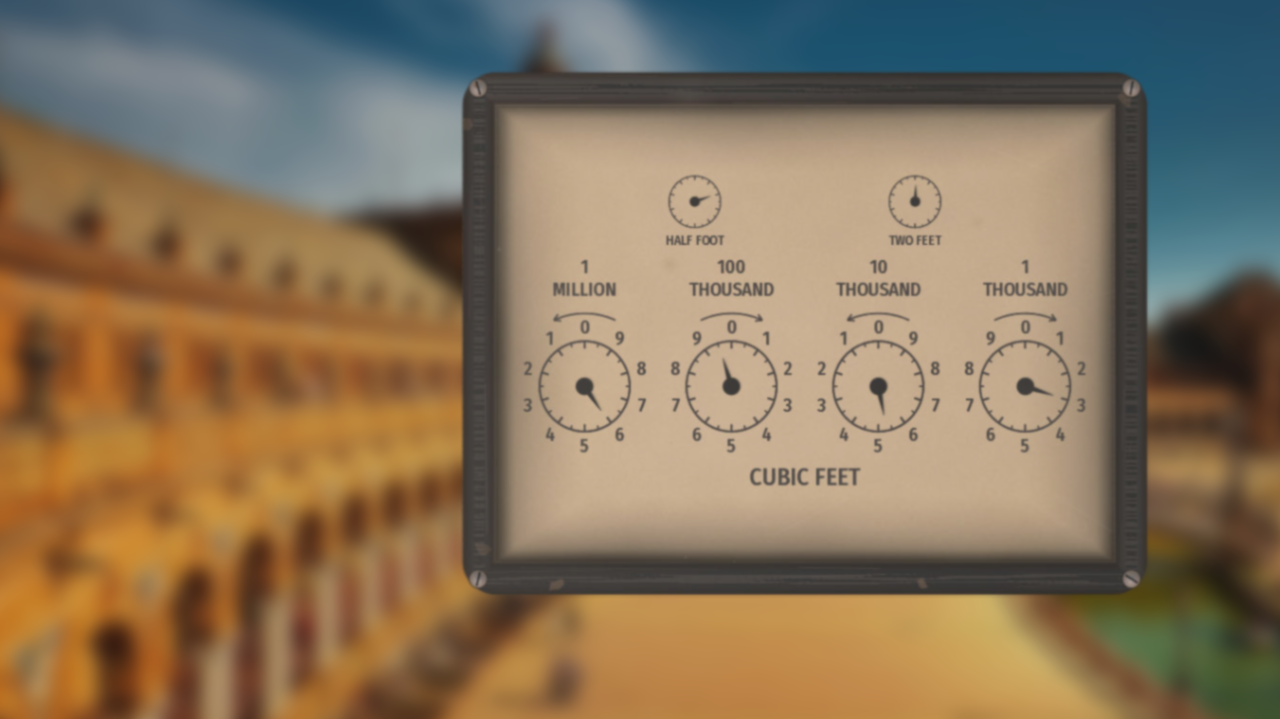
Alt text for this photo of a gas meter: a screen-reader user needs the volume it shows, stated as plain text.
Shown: 595300 ft³
